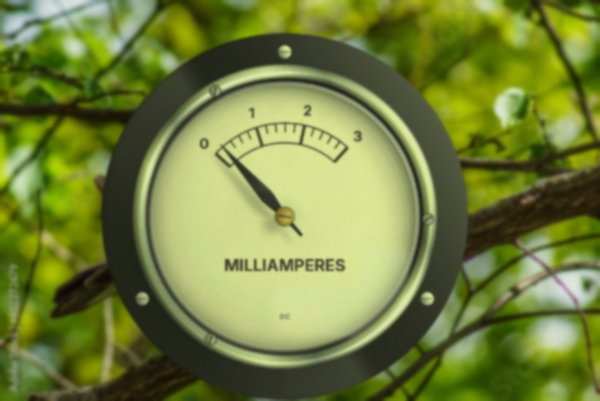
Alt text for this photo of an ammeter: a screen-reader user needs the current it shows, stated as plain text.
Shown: 0.2 mA
